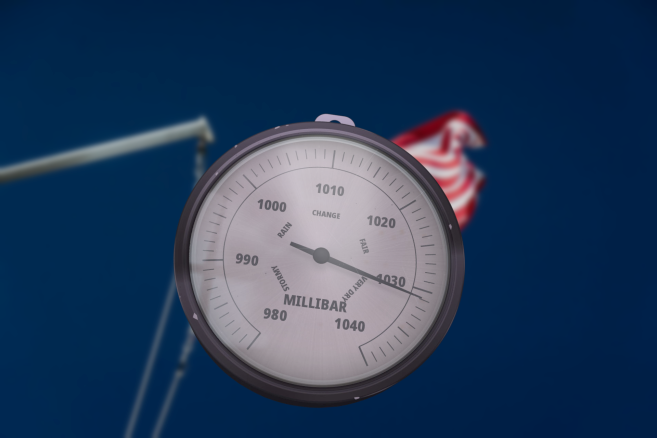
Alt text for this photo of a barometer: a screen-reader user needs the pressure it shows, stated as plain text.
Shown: 1031 mbar
